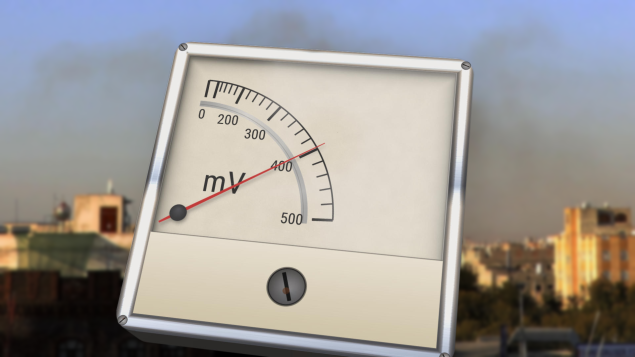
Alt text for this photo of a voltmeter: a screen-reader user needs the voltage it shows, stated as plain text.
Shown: 400 mV
